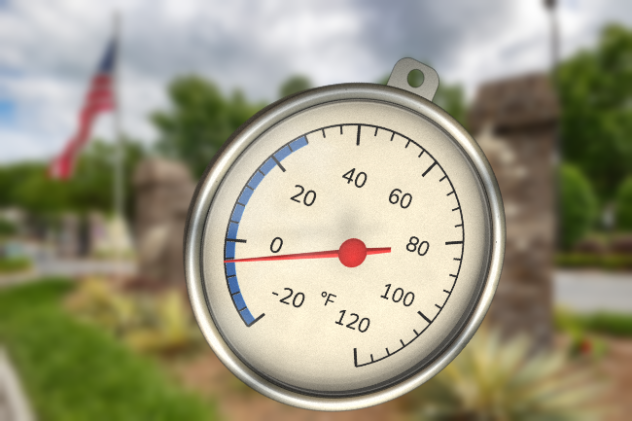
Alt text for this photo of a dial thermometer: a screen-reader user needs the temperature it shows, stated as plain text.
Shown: -4 °F
